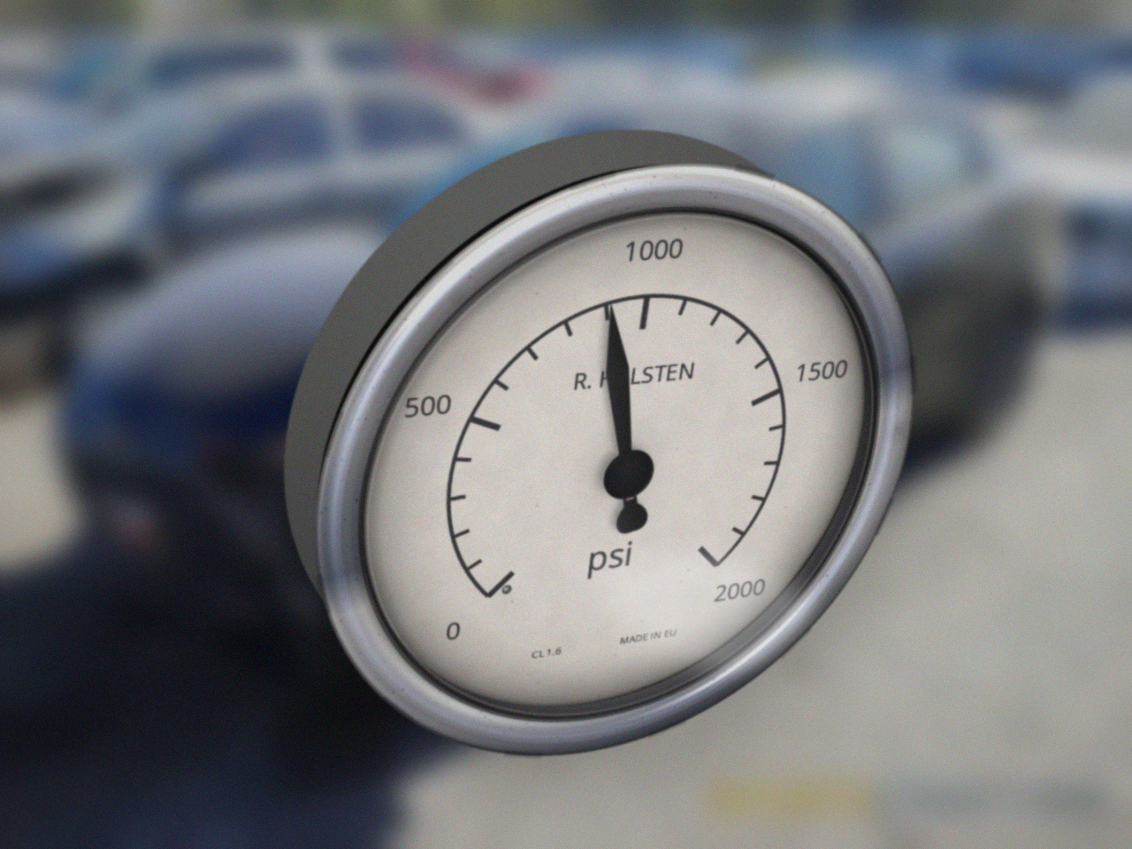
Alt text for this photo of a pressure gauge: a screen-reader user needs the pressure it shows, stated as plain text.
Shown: 900 psi
